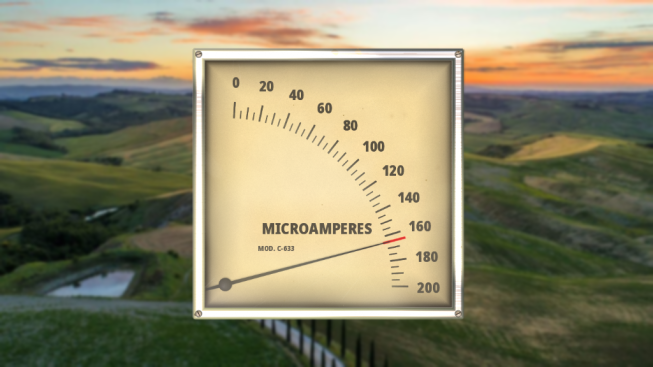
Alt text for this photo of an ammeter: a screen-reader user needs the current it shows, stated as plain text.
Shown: 165 µA
